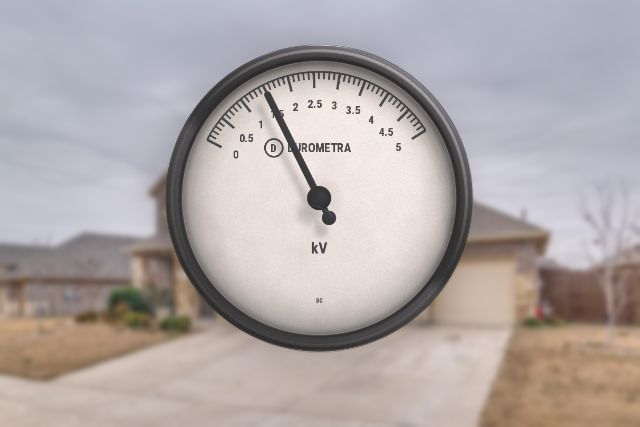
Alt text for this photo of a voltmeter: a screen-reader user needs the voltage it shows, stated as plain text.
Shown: 1.5 kV
